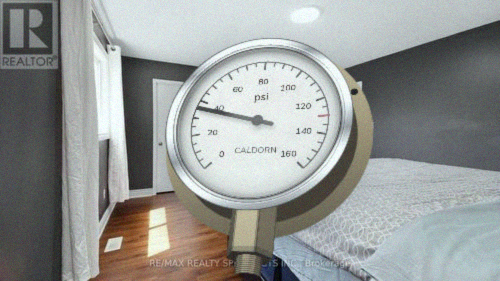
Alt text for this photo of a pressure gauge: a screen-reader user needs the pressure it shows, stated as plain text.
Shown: 35 psi
